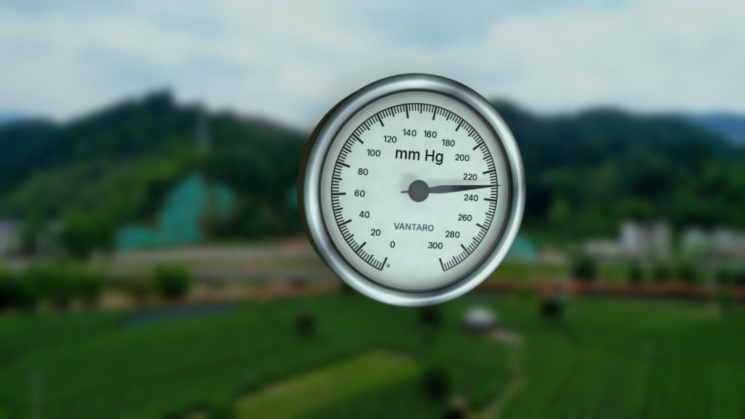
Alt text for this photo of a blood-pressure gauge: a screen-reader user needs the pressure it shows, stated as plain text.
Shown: 230 mmHg
